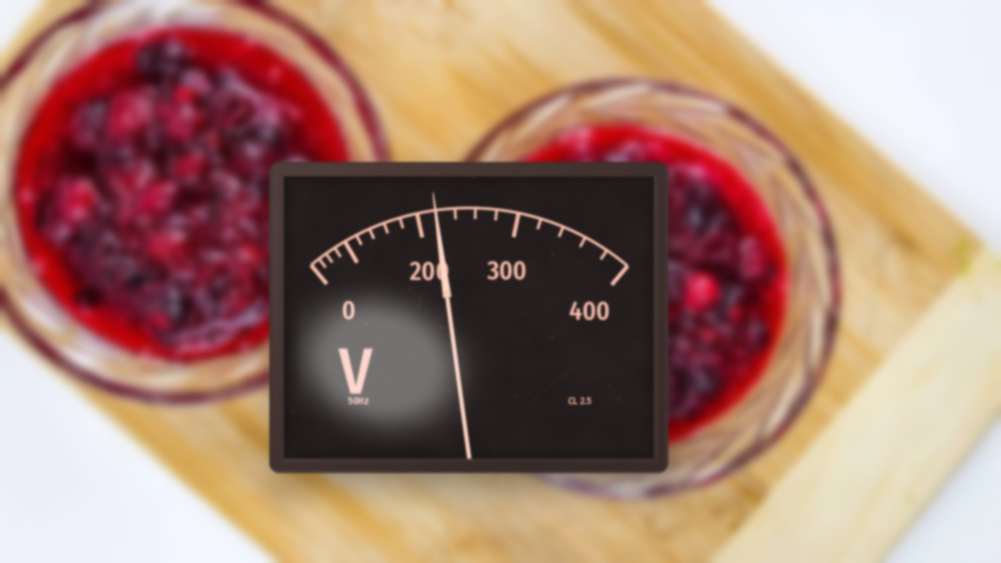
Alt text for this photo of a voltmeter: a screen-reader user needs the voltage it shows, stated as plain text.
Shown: 220 V
